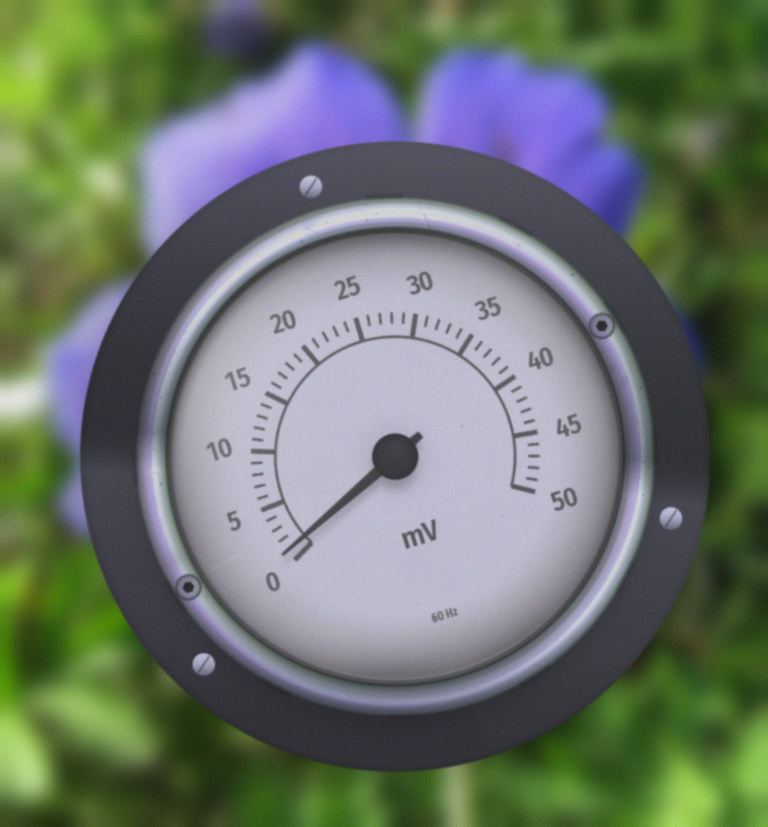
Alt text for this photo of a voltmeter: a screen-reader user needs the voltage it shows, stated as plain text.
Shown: 1 mV
